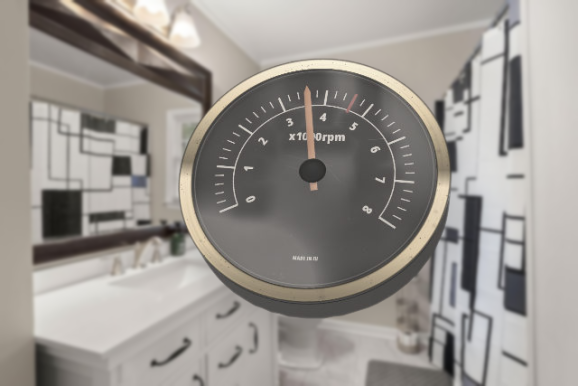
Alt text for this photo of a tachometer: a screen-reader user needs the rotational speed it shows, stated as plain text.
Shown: 3600 rpm
